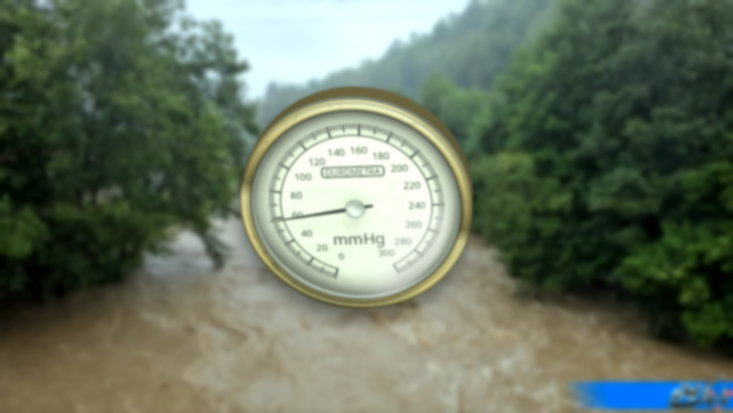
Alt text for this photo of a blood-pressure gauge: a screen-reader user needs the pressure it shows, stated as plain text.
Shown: 60 mmHg
